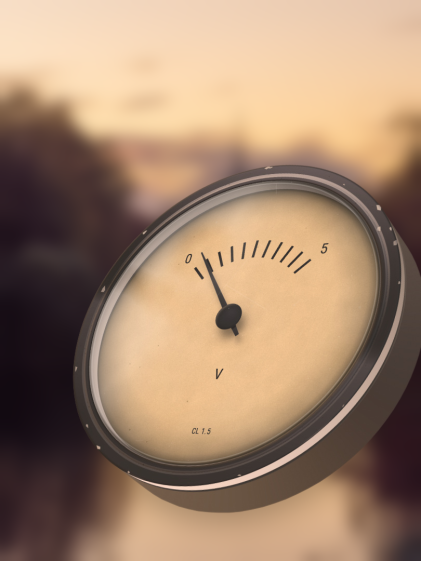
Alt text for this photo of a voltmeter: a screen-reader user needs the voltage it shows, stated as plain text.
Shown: 0.5 V
